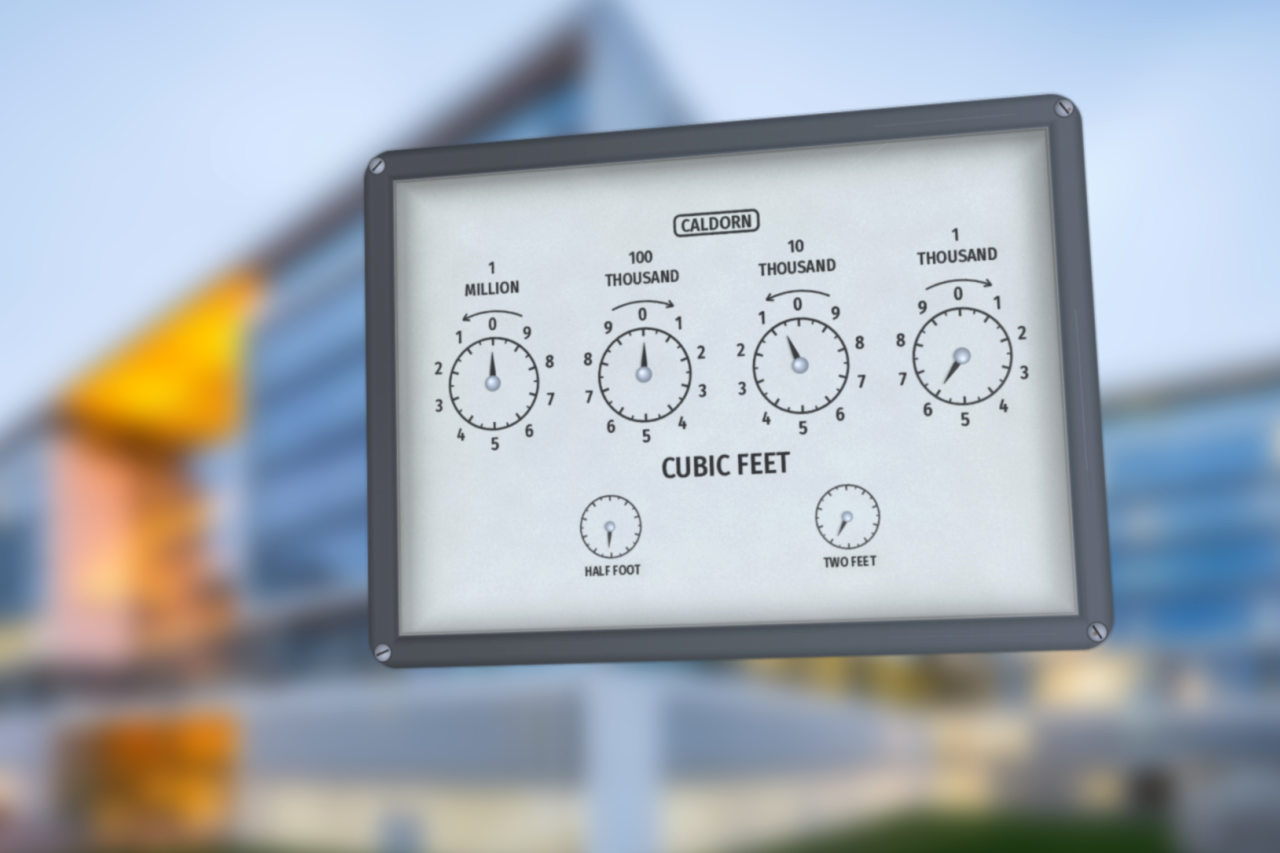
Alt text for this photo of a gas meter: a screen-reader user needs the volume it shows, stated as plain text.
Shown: 600 ft³
